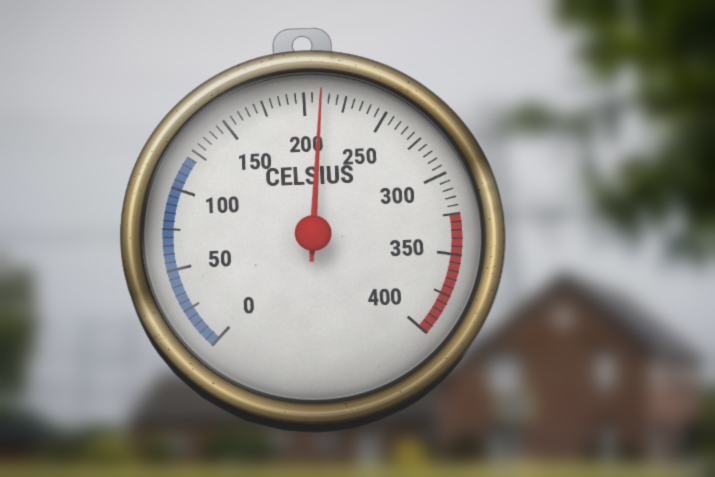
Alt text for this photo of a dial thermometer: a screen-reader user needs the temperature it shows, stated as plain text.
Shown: 210 °C
